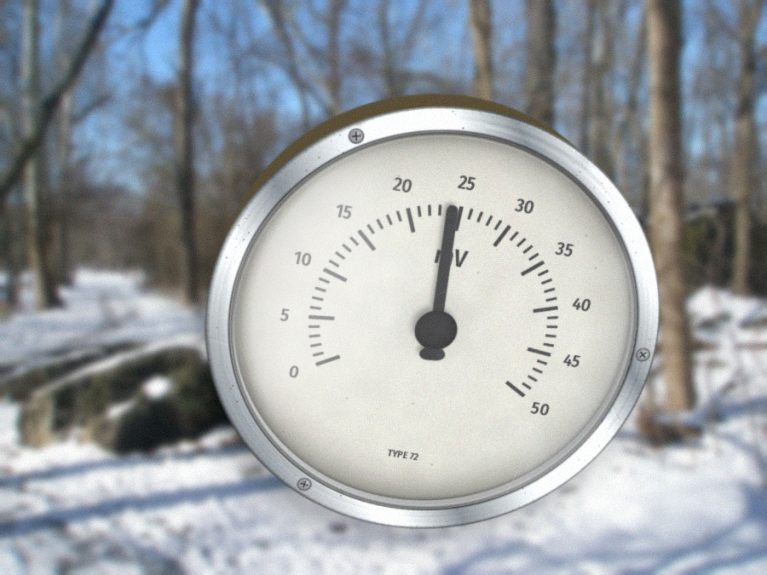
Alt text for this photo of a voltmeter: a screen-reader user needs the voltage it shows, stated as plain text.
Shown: 24 mV
